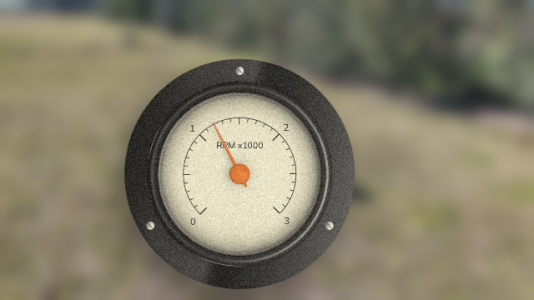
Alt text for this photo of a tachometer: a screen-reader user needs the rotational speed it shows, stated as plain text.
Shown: 1200 rpm
